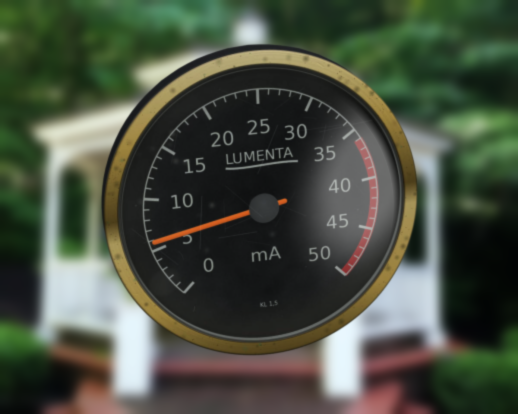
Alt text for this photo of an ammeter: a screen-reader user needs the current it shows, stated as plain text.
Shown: 6 mA
